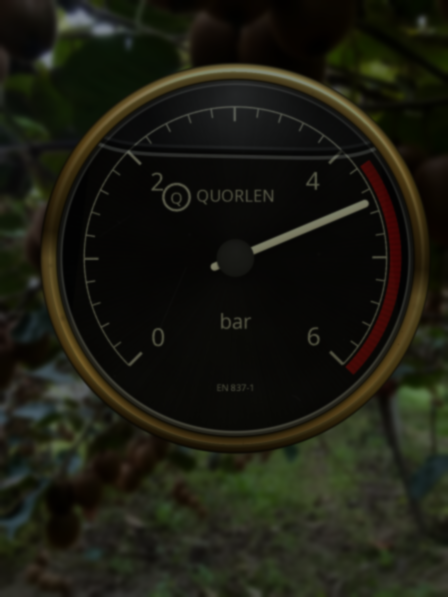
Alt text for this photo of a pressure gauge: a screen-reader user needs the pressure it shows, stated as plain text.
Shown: 4.5 bar
